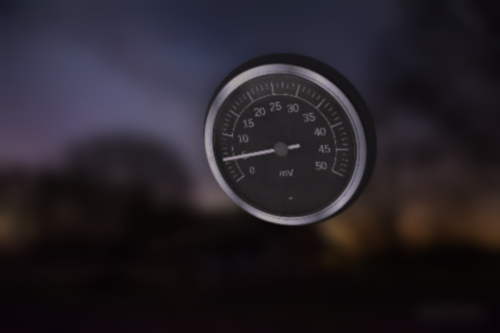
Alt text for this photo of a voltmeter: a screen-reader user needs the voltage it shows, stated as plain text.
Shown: 5 mV
